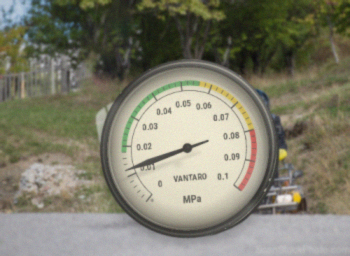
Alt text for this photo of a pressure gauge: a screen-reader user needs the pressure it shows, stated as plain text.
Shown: 0.012 MPa
